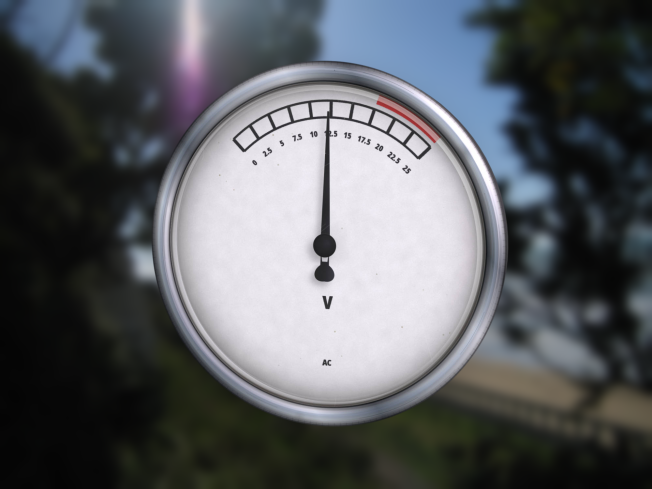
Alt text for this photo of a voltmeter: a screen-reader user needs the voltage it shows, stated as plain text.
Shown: 12.5 V
